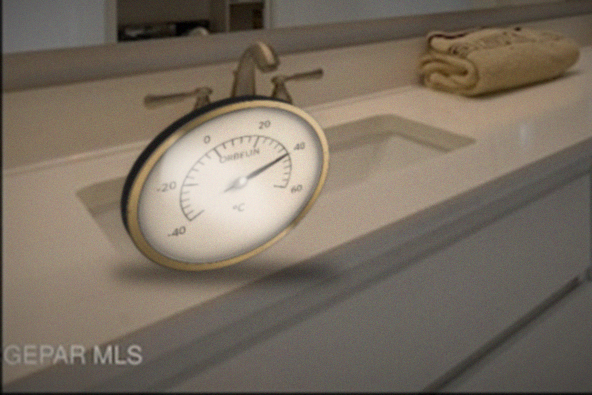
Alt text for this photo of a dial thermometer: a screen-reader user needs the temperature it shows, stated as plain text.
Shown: 40 °C
